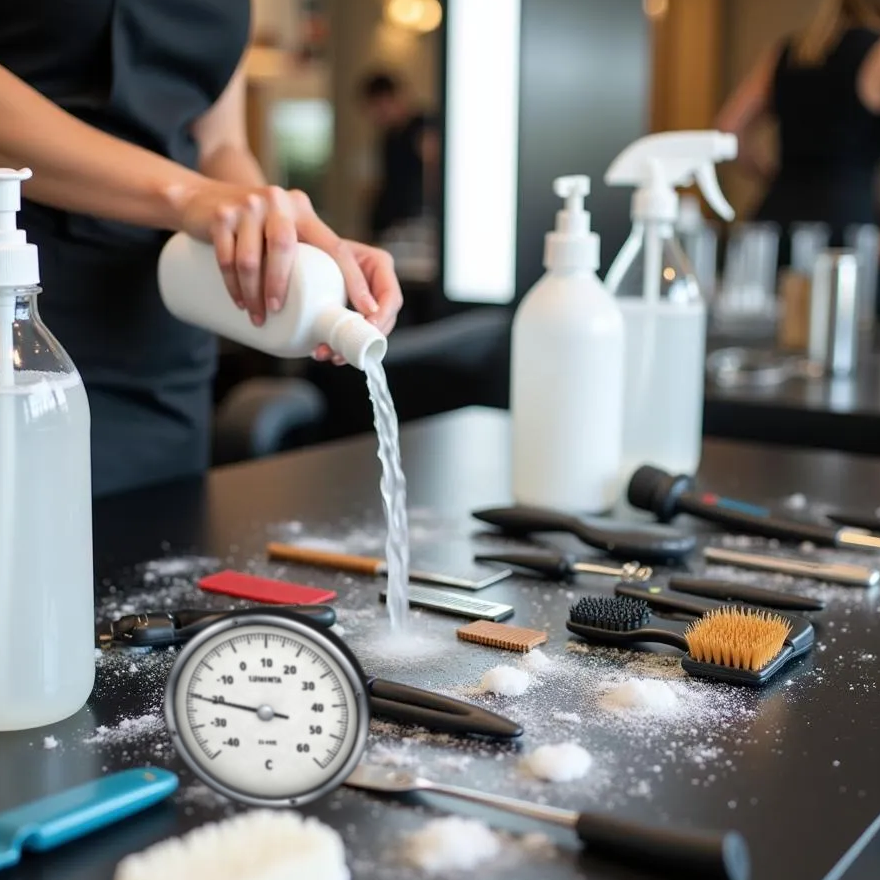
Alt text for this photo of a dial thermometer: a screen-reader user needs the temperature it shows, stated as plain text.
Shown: -20 °C
